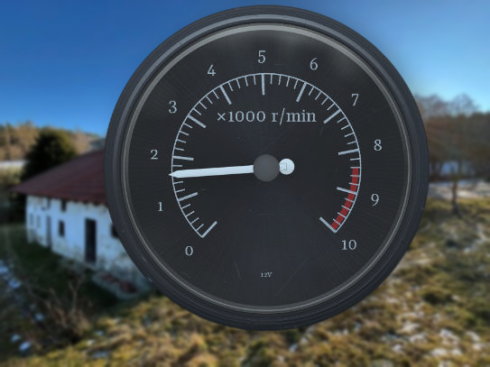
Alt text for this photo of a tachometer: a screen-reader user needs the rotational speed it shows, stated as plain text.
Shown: 1600 rpm
